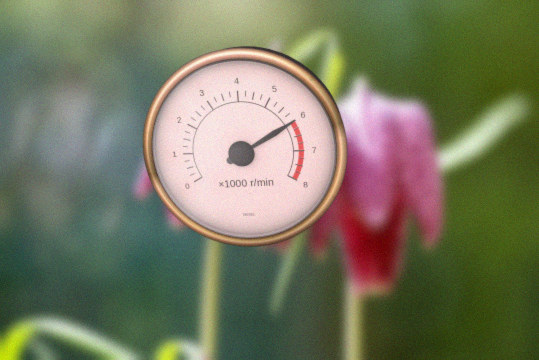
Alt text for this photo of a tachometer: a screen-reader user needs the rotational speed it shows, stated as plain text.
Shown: 6000 rpm
